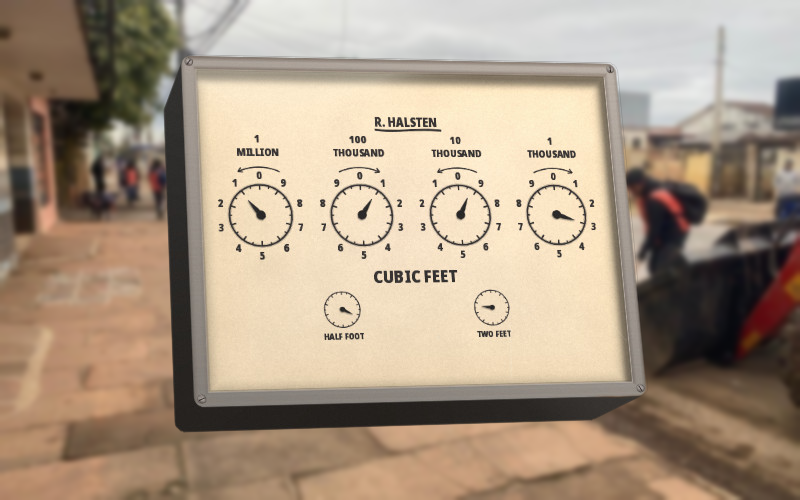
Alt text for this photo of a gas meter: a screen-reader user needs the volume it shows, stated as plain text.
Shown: 109300 ft³
